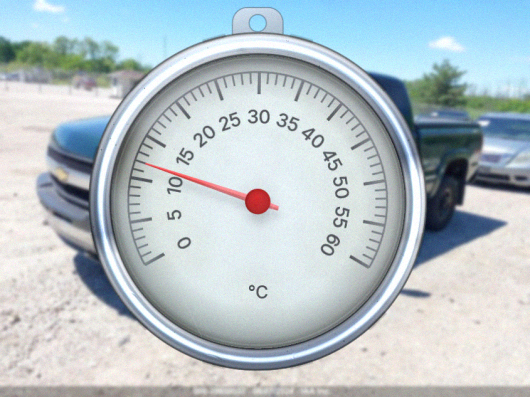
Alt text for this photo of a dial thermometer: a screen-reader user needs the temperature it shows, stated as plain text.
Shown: 12 °C
